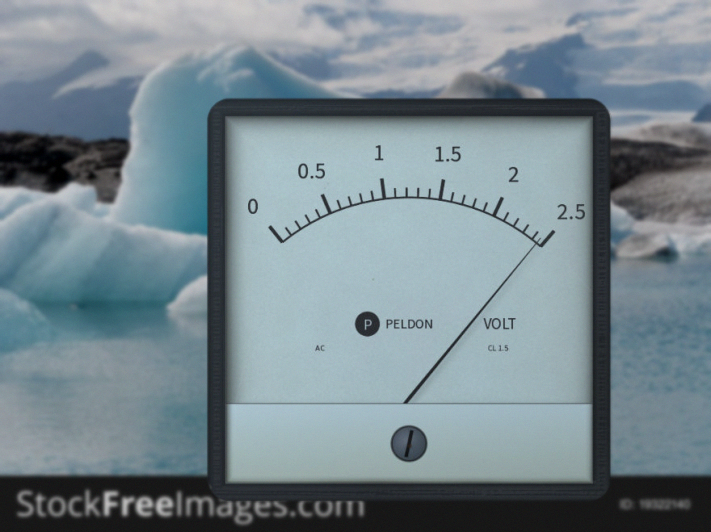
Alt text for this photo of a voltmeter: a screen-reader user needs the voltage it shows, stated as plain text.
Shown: 2.45 V
